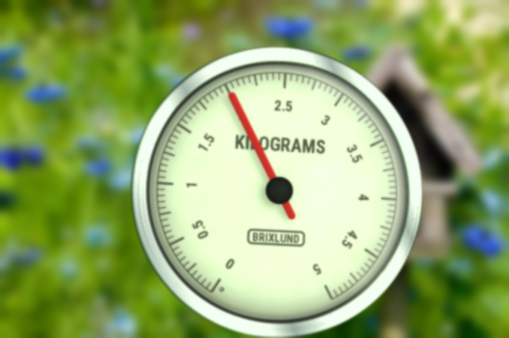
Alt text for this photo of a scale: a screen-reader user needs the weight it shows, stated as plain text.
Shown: 2 kg
